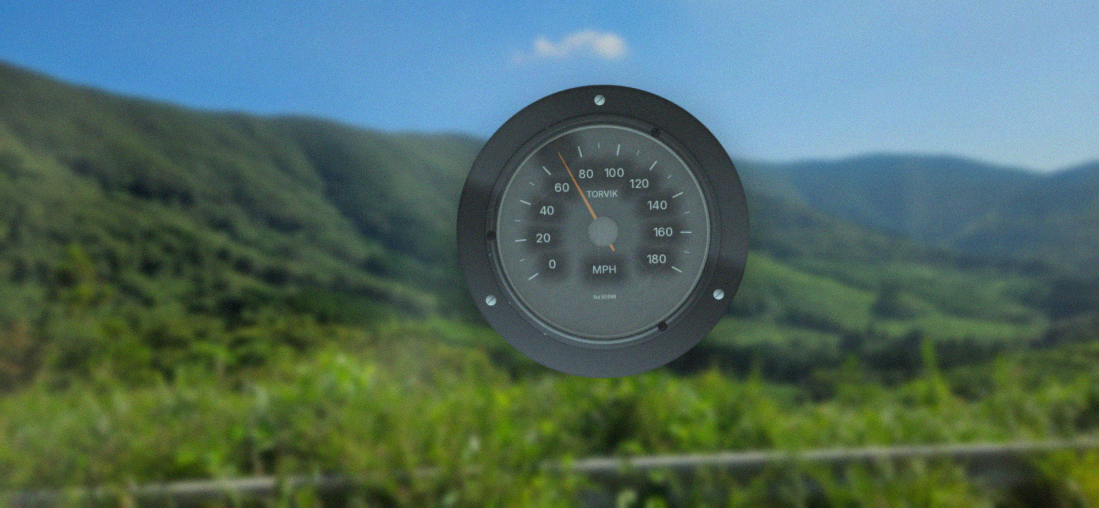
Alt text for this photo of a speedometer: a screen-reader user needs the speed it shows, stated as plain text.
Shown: 70 mph
